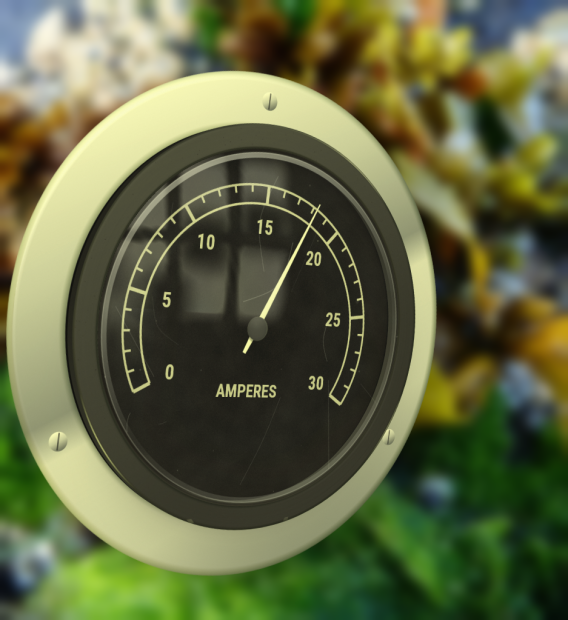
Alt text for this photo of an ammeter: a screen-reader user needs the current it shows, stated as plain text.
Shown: 18 A
